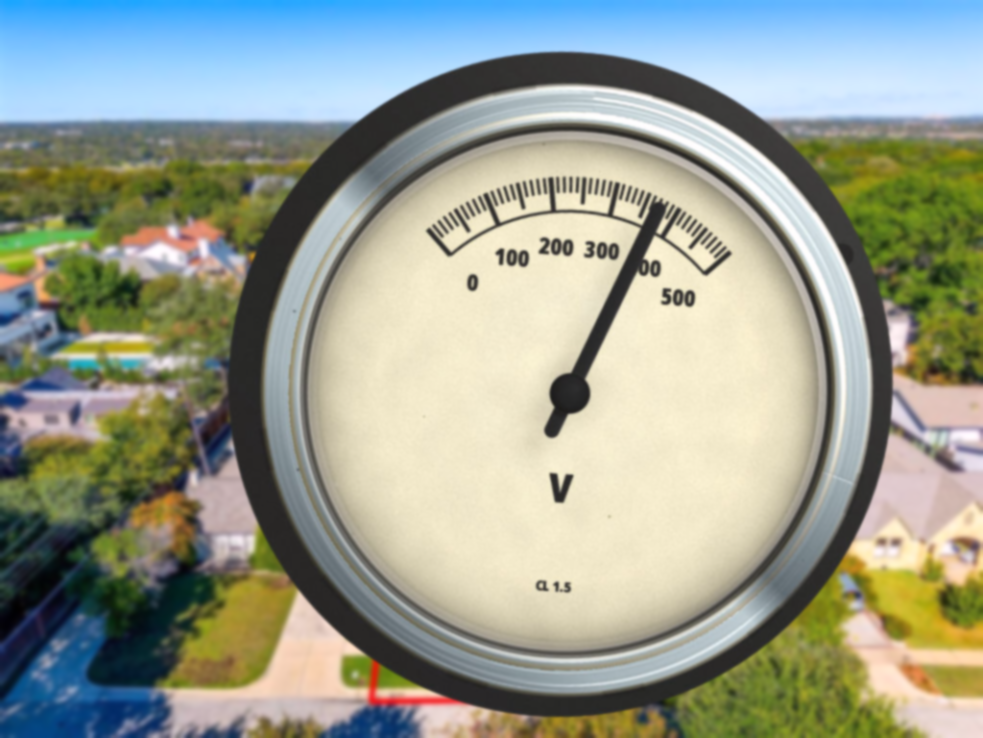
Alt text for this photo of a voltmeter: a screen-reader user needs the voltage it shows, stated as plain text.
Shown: 370 V
